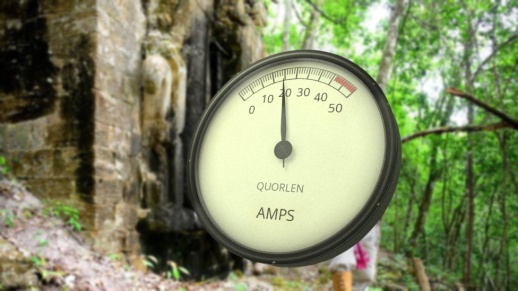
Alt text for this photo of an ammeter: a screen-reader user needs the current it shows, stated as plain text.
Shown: 20 A
